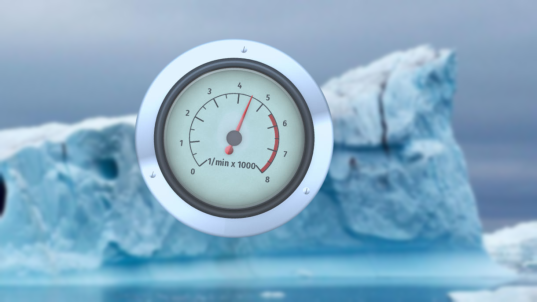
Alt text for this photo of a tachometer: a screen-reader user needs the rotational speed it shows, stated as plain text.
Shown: 4500 rpm
